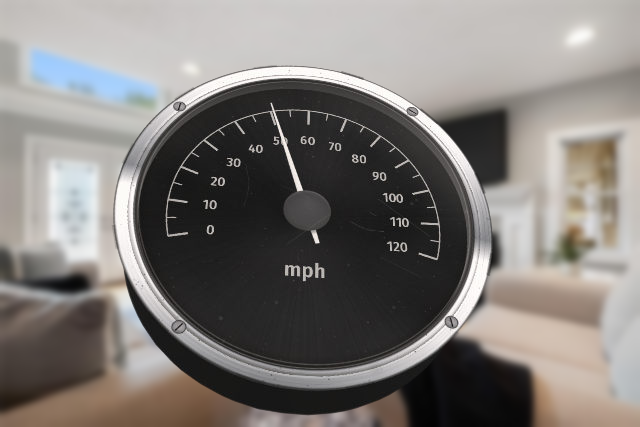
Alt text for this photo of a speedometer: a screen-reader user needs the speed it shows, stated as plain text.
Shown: 50 mph
